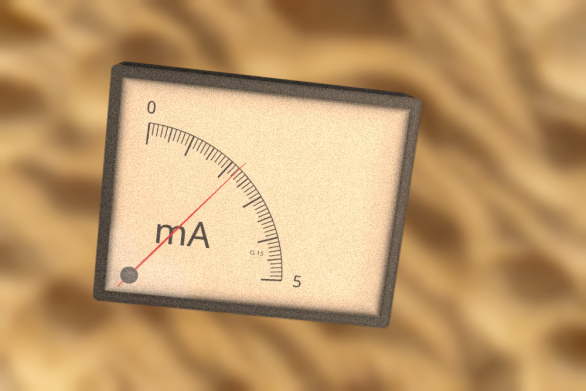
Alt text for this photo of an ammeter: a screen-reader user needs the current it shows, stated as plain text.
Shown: 2.2 mA
